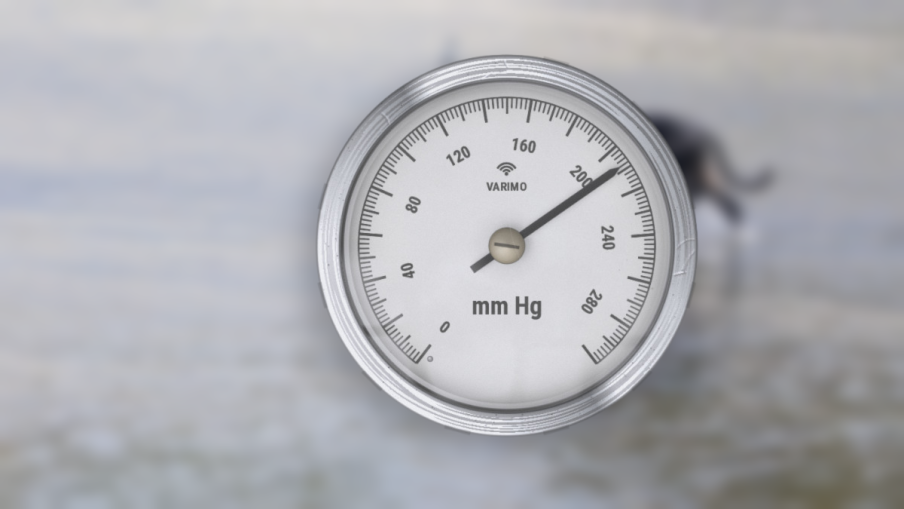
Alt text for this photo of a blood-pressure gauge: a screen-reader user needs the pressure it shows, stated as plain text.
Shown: 208 mmHg
